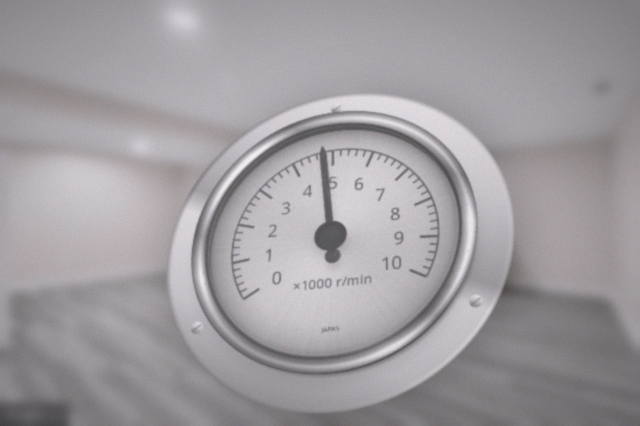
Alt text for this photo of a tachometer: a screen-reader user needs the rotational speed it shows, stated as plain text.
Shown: 4800 rpm
